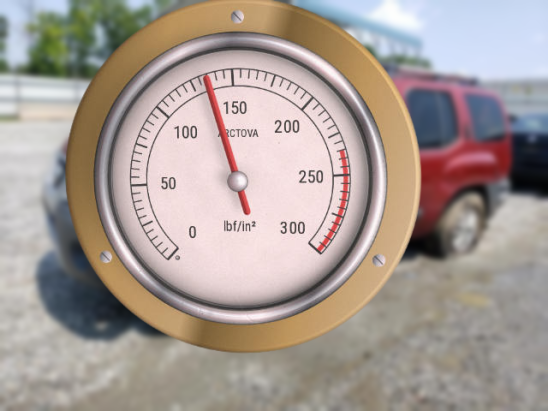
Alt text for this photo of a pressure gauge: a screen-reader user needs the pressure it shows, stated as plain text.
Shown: 135 psi
